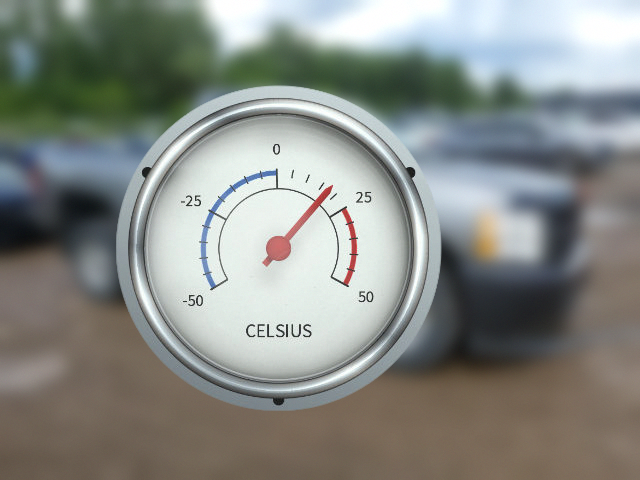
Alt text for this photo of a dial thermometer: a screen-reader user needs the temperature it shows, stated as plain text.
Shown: 17.5 °C
